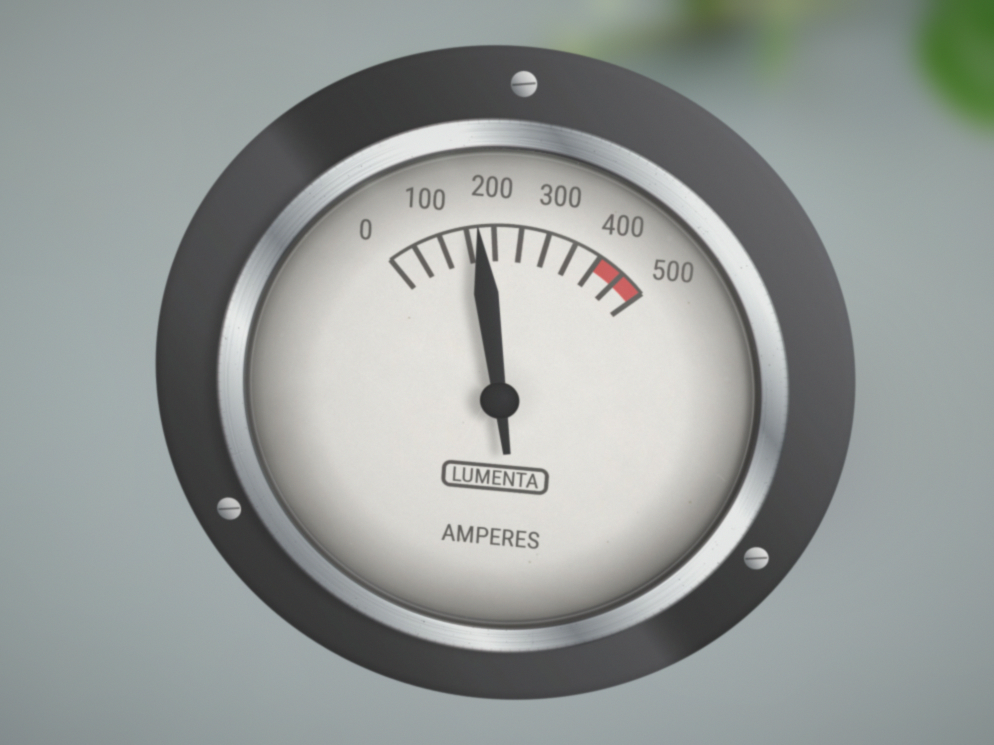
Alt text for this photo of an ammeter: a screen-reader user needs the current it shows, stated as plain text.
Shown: 175 A
